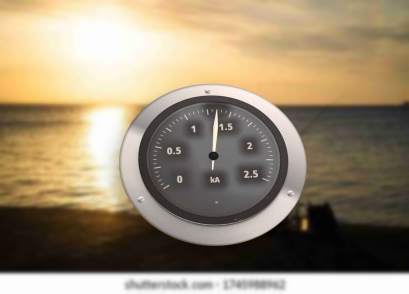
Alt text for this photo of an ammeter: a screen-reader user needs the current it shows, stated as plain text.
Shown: 1.35 kA
